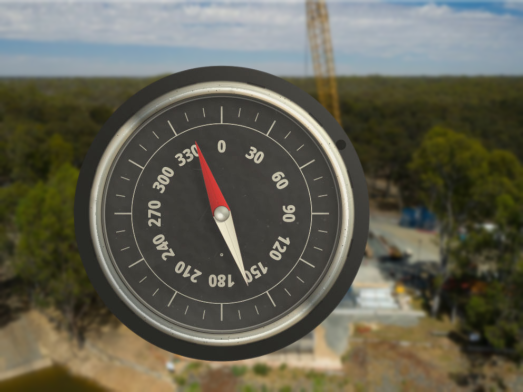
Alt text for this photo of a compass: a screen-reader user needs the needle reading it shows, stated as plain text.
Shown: 340 °
